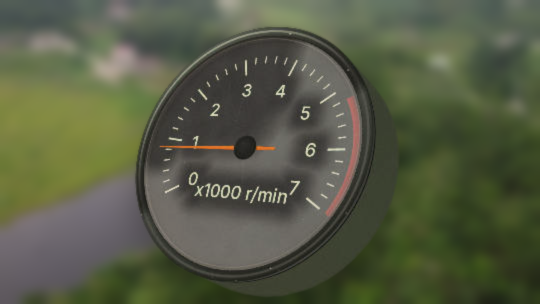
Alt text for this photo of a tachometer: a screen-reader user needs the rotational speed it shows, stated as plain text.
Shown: 800 rpm
